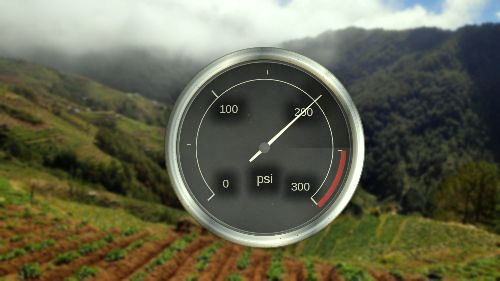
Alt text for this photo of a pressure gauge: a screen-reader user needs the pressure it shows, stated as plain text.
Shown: 200 psi
